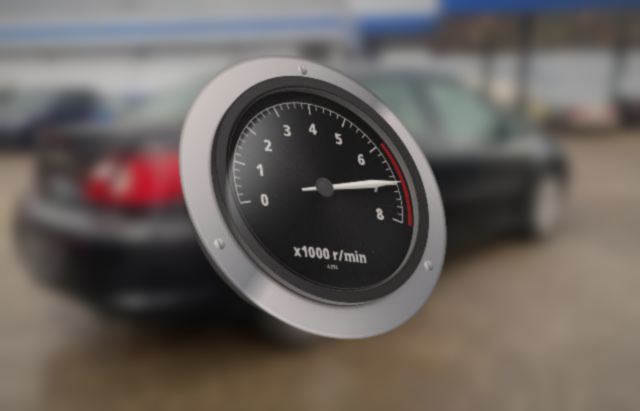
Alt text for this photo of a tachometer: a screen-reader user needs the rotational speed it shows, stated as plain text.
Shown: 7000 rpm
